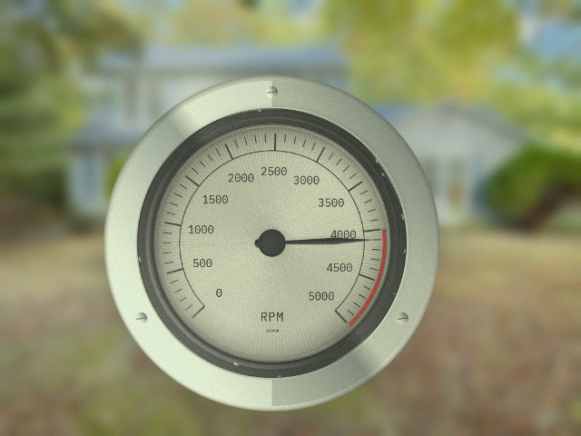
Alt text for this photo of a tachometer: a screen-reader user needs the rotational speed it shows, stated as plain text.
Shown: 4100 rpm
